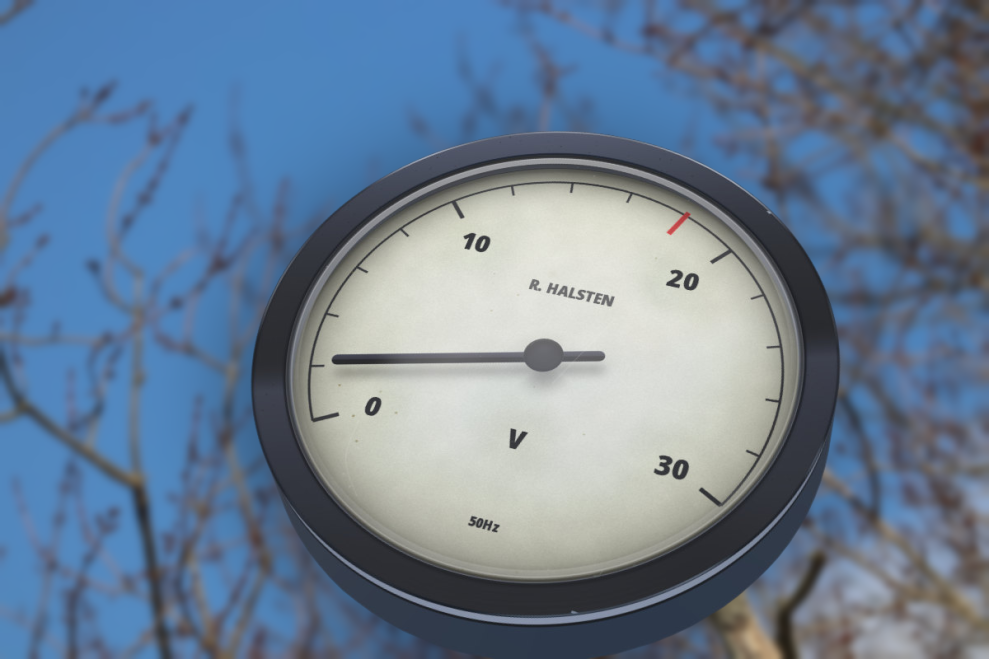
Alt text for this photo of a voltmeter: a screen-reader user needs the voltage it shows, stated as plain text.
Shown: 2 V
